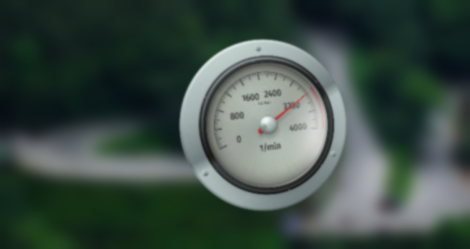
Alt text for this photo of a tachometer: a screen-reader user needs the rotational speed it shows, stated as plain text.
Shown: 3200 rpm
